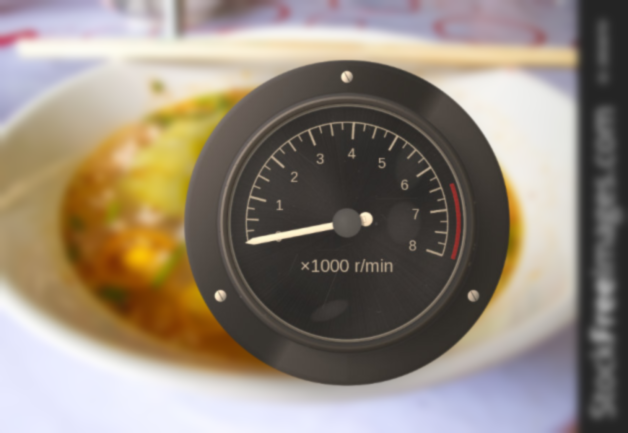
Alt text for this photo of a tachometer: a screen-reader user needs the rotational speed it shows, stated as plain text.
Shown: 0 rpm
